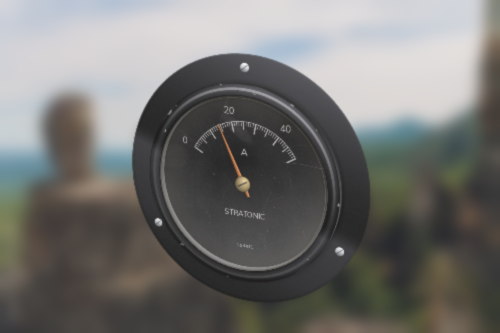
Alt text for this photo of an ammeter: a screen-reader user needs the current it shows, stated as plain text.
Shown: 15 A
